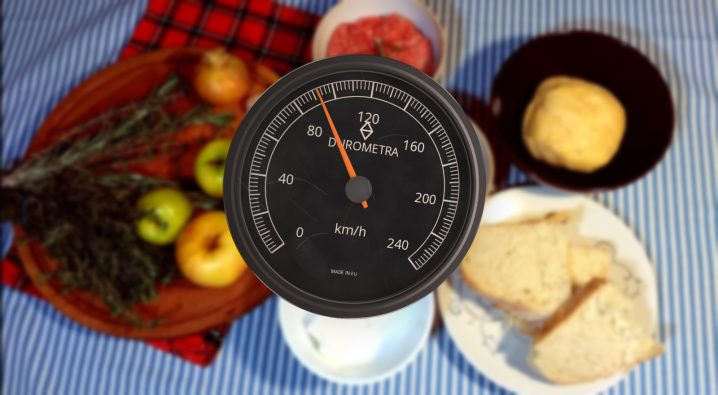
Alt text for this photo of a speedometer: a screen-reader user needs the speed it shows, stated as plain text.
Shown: 92 km/h
